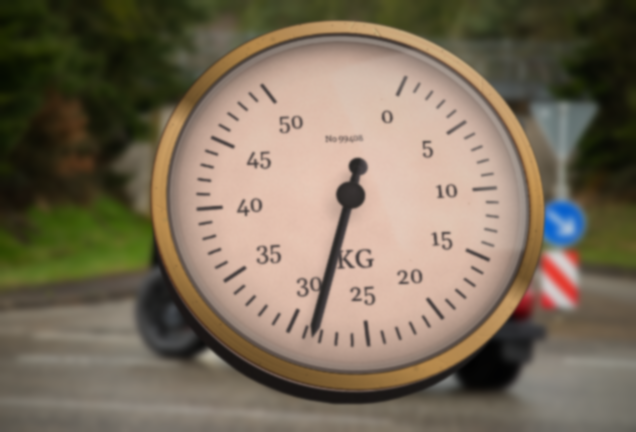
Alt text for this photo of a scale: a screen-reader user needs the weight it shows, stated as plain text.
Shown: 28.5 kg
